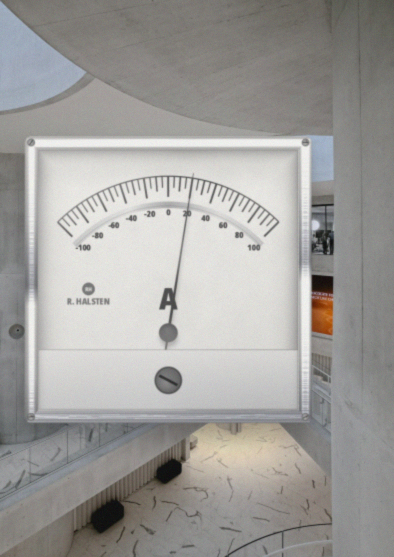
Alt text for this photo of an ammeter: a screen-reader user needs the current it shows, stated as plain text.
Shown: 20 A
